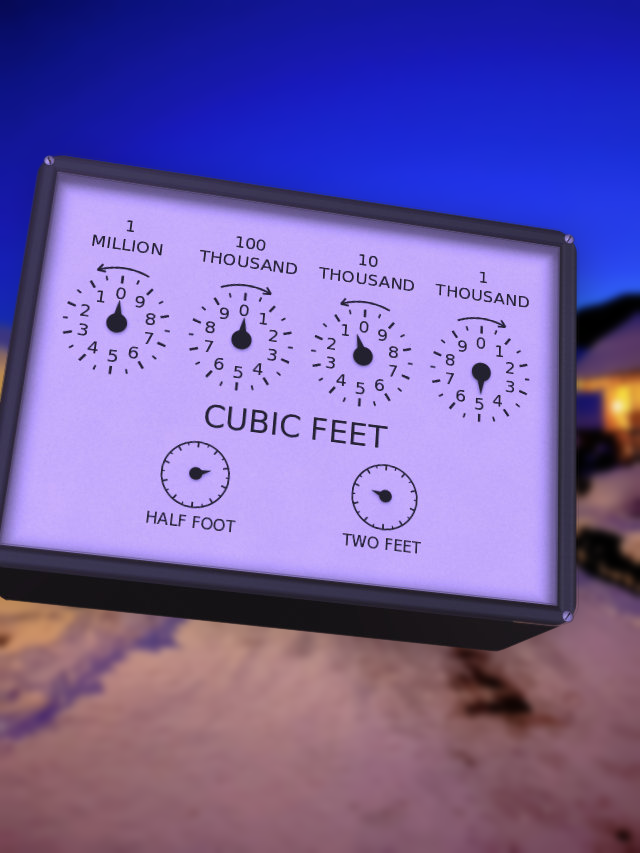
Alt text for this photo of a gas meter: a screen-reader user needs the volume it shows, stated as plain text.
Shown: 500 ft³
